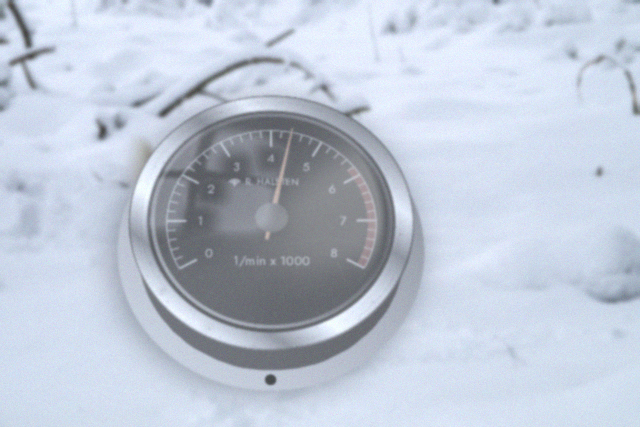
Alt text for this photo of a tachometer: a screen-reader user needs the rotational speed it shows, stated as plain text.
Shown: 4400 rpm
